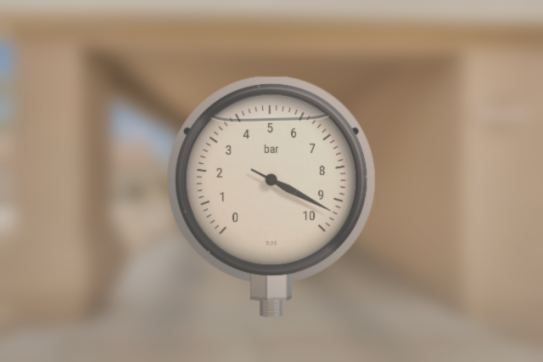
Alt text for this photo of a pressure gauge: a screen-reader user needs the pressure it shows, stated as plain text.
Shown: 9.4 bar
